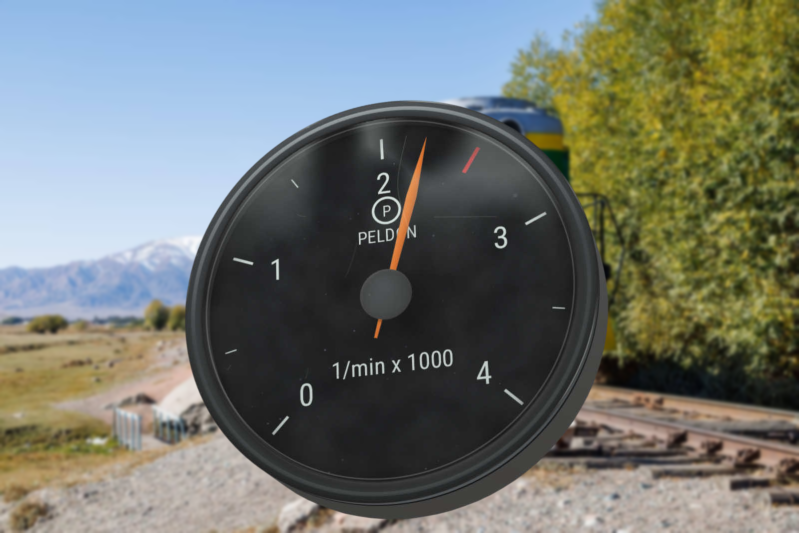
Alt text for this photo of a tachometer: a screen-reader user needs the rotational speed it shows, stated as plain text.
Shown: 2250 rpm
